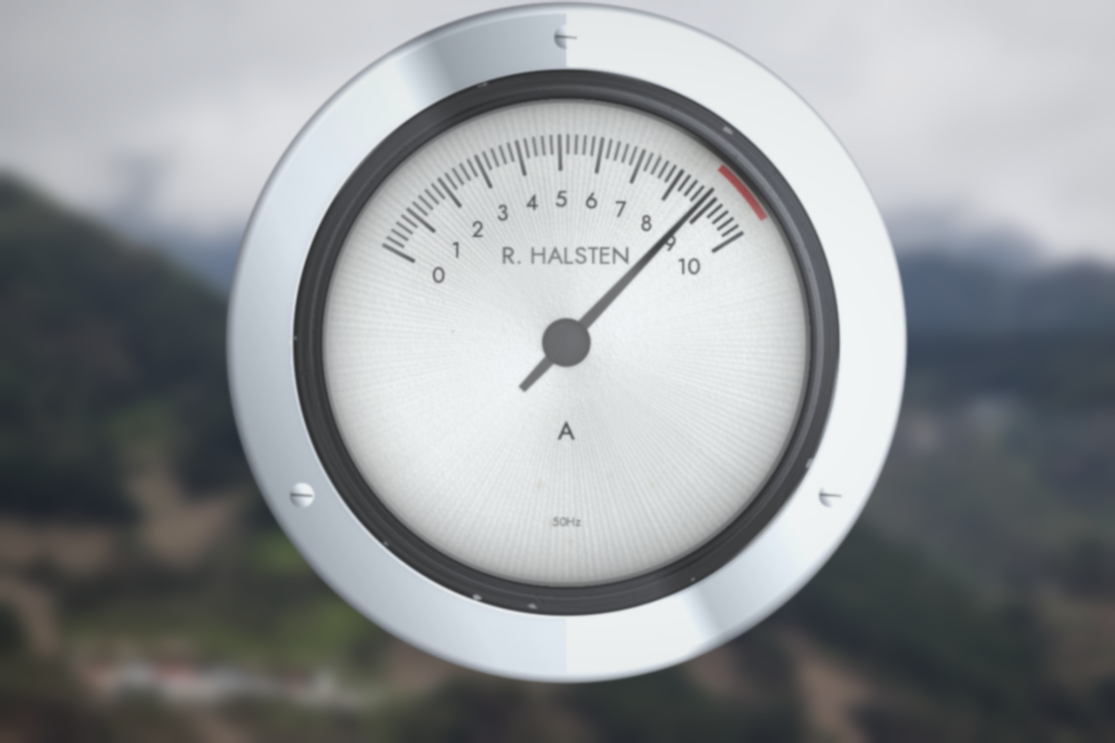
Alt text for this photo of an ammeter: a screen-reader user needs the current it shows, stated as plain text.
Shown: 8.8 A
